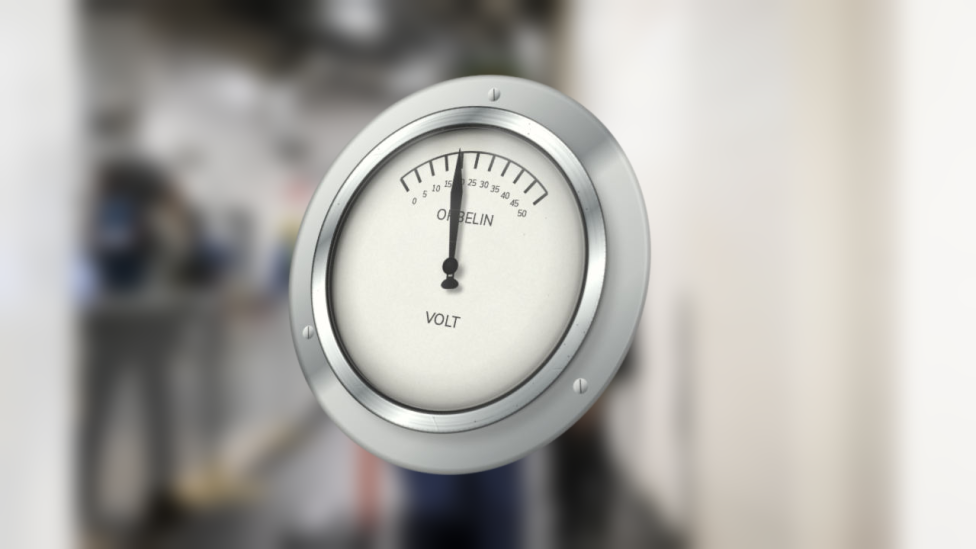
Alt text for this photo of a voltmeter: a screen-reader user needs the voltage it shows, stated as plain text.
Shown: 20 V
